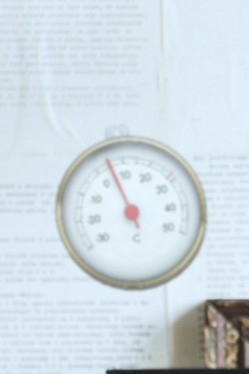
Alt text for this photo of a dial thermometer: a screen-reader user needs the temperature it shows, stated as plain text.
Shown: 5 °C
